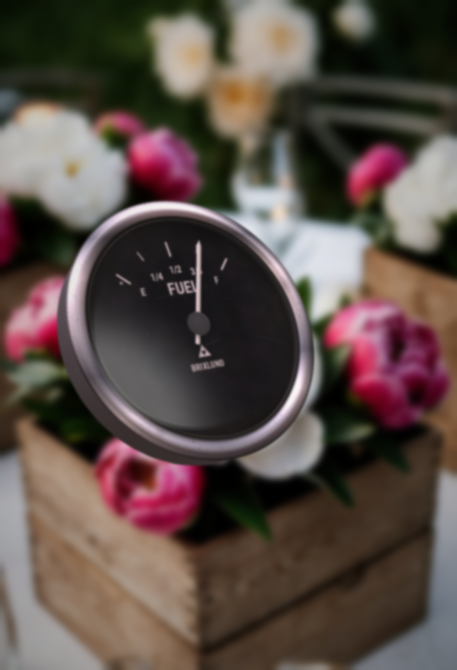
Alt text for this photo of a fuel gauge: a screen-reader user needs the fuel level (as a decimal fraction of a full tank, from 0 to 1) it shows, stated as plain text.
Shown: 0.75
